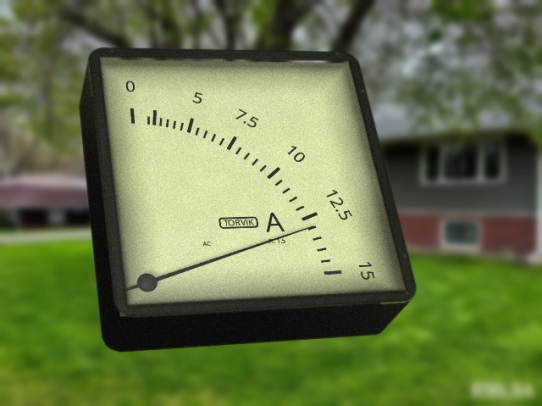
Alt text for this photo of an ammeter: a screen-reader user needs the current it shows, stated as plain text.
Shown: 13 A
